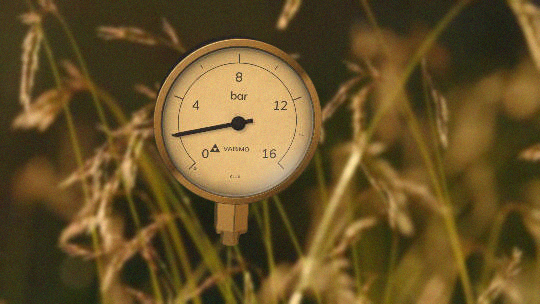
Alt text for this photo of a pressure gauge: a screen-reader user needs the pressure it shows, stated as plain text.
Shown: 2 bar
